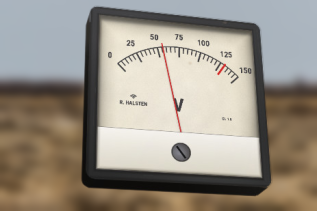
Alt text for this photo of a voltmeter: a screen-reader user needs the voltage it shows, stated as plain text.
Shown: 55 V
